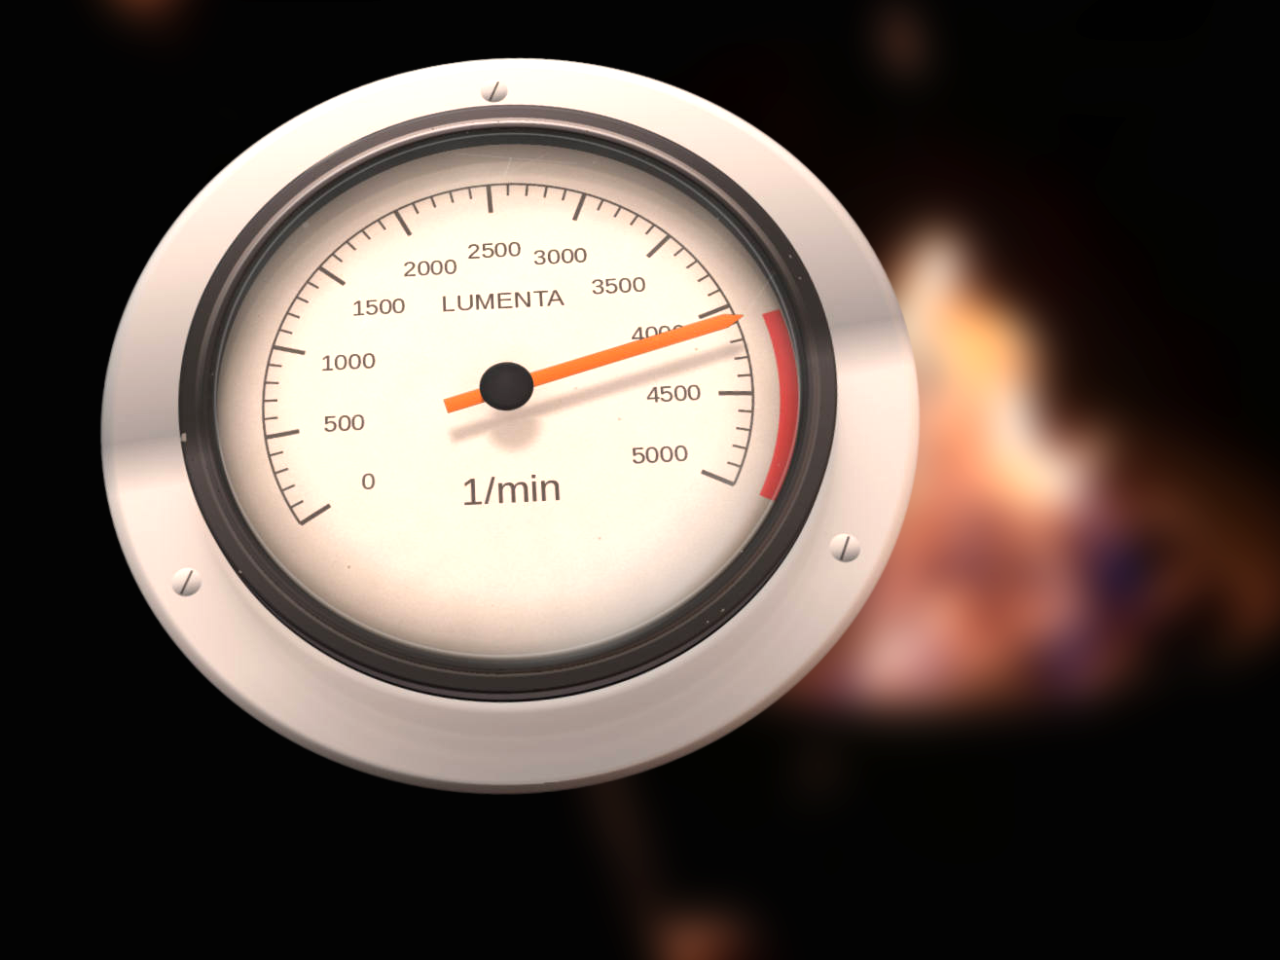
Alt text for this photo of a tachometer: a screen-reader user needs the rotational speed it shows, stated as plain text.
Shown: 4100 rpm
